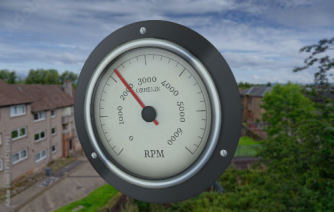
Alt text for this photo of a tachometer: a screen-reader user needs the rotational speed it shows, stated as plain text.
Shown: 2200 rpm
